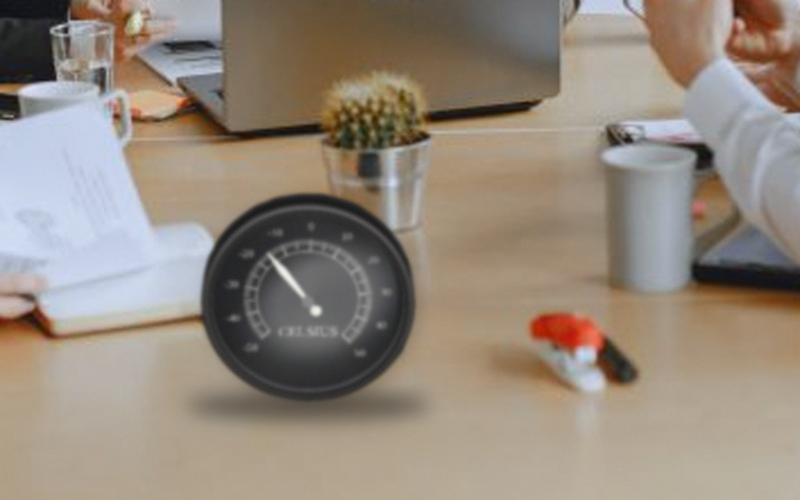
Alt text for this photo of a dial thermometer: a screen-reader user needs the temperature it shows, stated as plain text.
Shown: -15 °C
